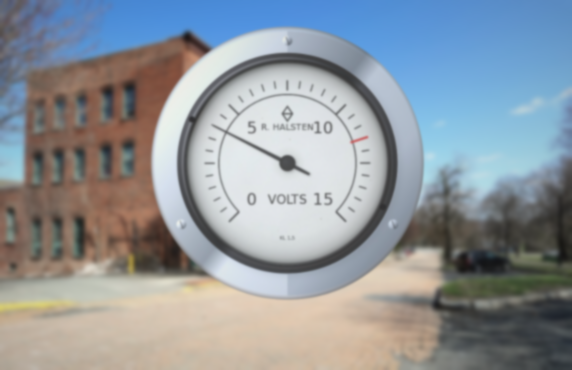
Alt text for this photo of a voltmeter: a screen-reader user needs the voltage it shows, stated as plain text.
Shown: 4 V
